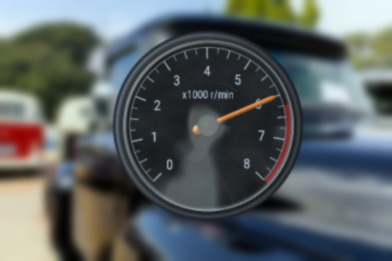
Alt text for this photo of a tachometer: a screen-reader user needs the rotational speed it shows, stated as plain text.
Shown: 6000 rpm
